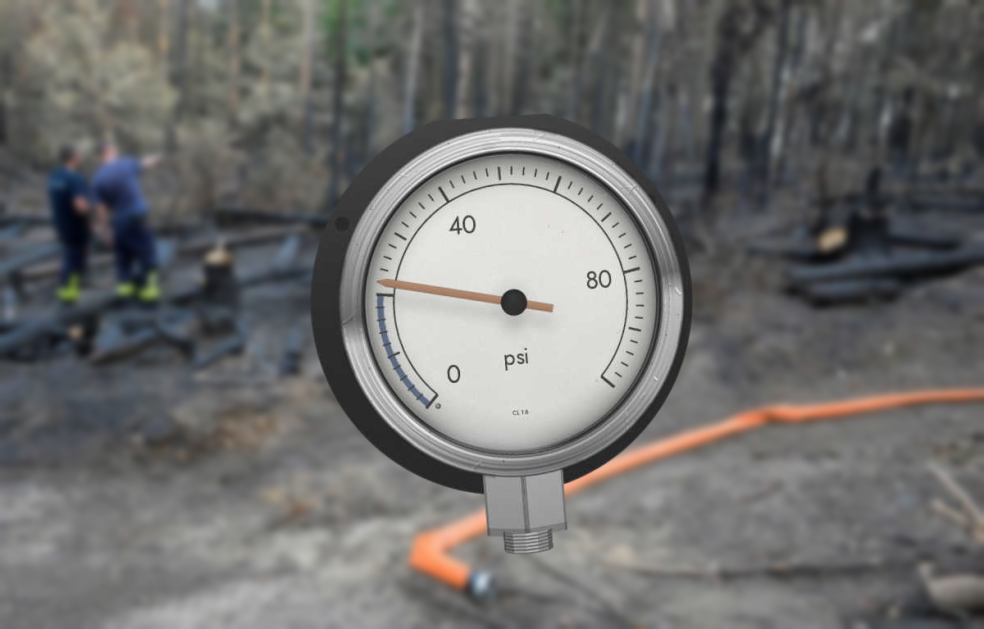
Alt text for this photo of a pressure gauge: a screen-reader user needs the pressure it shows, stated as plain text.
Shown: 22 psi
